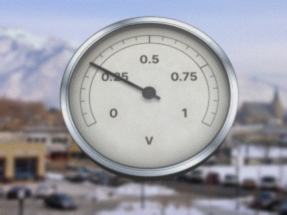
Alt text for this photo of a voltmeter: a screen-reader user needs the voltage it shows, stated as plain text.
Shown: 0.25 V
